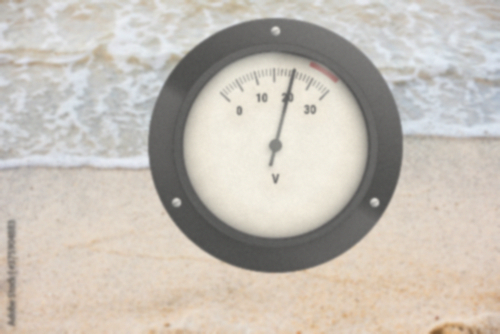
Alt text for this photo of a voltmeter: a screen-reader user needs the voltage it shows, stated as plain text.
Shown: 20 V
